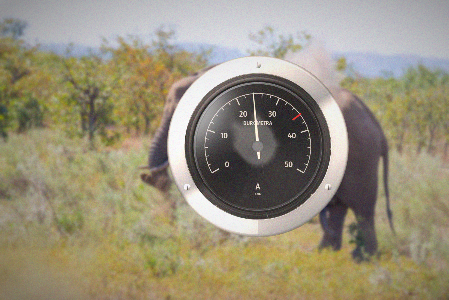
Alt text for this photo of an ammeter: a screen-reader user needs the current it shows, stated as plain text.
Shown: 24 A
